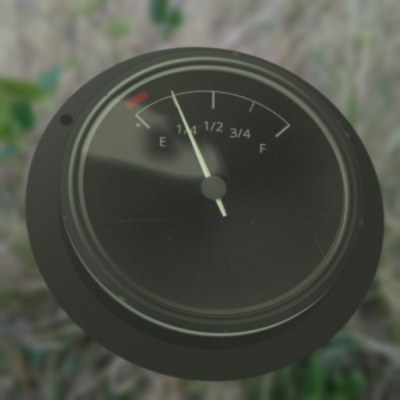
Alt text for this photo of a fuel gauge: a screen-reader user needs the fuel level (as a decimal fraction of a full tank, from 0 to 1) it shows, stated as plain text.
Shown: 0.25
